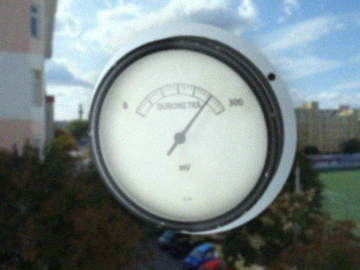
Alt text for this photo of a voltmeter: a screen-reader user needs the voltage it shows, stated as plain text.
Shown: 250 mV
